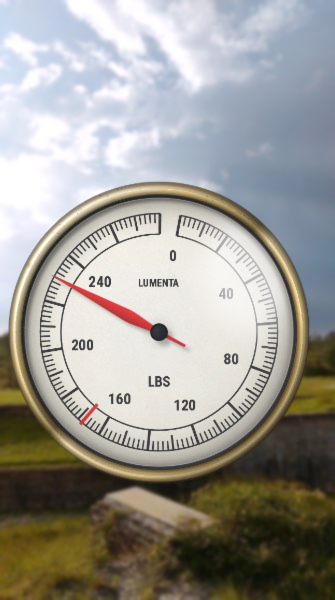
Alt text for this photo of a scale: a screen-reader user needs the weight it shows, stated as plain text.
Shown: 230 lb
